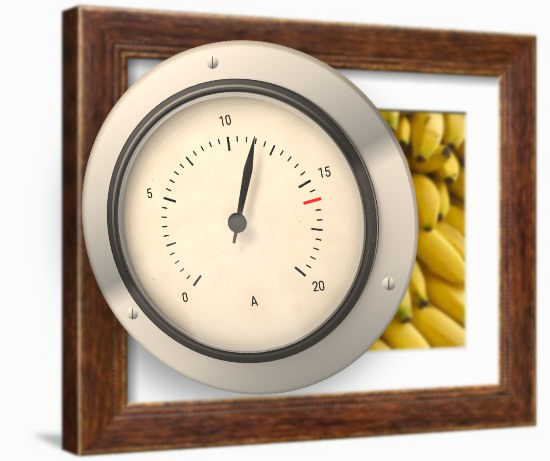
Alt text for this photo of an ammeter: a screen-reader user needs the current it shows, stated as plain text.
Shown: 11.5 A
